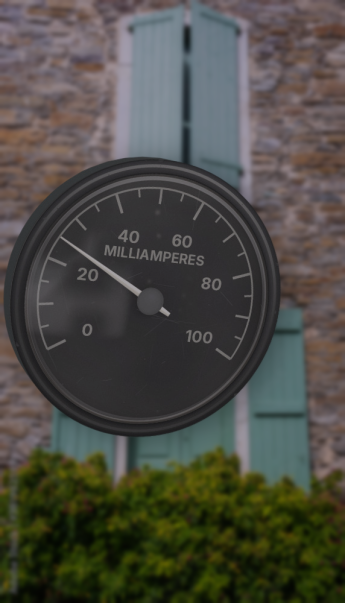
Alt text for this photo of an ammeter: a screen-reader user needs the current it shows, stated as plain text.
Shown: 25 mA
